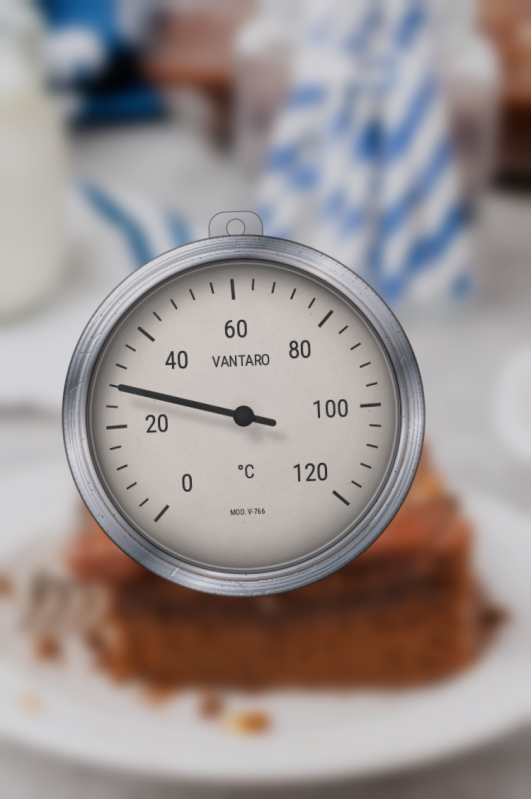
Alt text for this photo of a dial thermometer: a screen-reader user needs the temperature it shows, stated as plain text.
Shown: 28 °C
